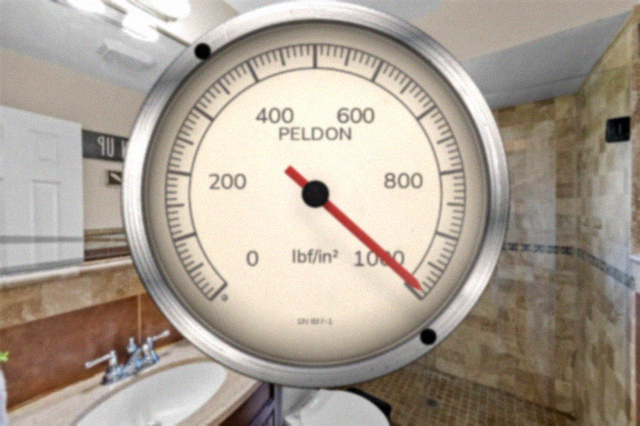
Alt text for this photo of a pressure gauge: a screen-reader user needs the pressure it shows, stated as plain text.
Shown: 990 psi
